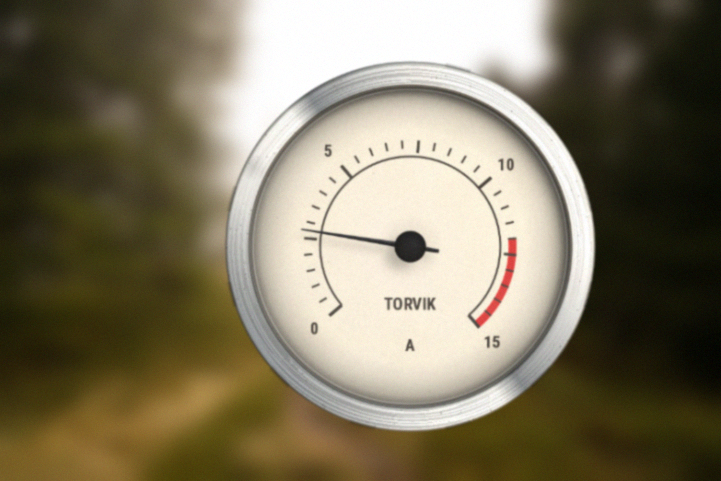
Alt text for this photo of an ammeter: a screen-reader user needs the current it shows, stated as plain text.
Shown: 2.75 A
